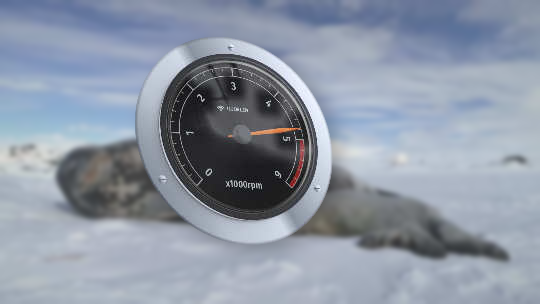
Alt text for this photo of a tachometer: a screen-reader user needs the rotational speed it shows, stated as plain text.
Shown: 4800 rpm
